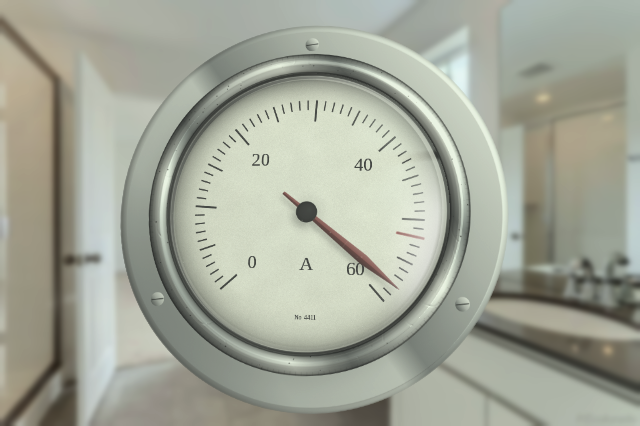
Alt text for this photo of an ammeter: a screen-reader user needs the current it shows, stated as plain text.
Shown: 58 A
